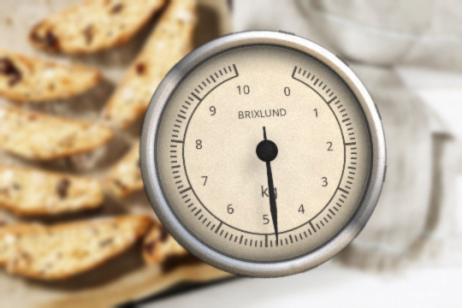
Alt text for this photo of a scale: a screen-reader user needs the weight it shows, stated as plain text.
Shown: 4.8 kg
